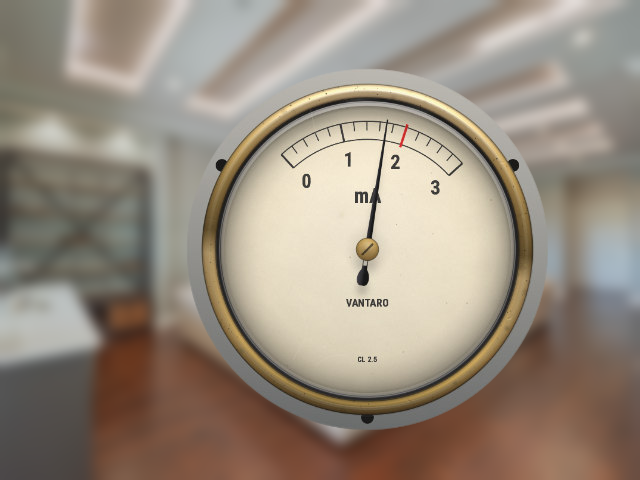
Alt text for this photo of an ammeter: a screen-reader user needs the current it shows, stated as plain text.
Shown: 1.7 mA
